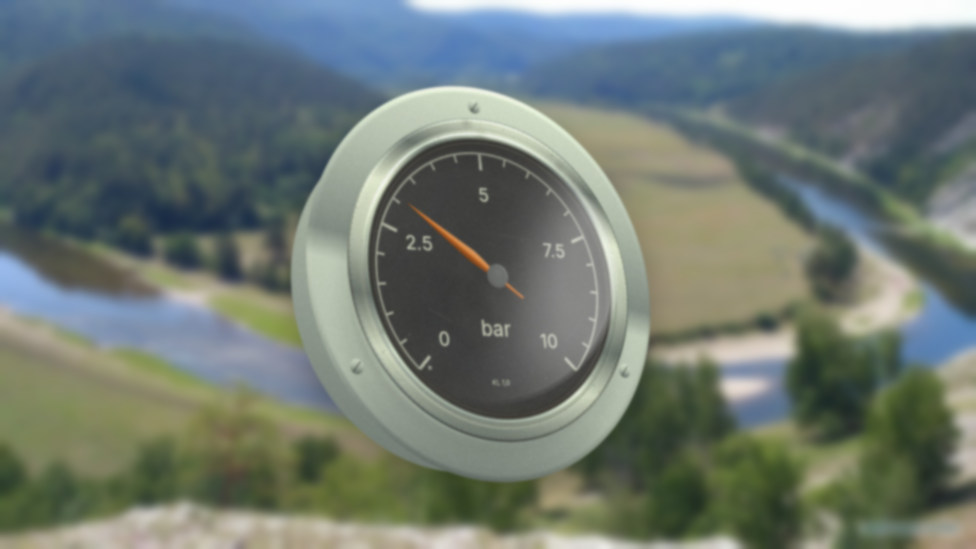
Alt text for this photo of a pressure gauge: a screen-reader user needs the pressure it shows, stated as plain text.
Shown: 3 bar
